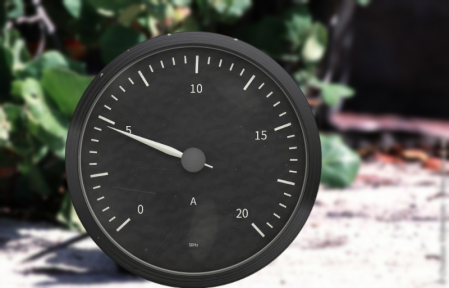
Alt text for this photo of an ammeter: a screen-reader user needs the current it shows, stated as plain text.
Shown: 4.75 A
